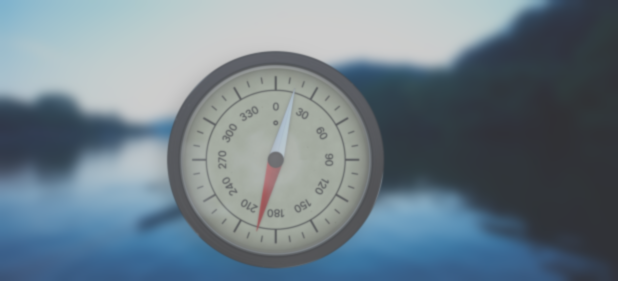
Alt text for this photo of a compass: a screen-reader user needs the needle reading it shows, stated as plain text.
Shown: 195 °
